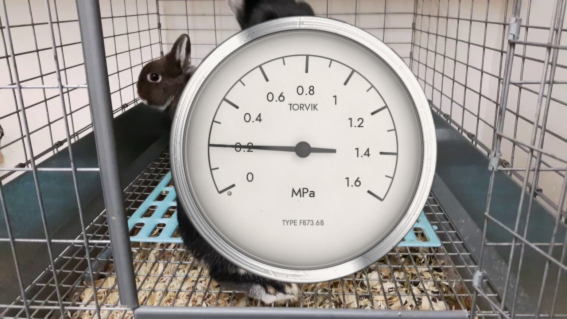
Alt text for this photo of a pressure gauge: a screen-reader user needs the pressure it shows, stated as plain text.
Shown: 0.2 MPa
